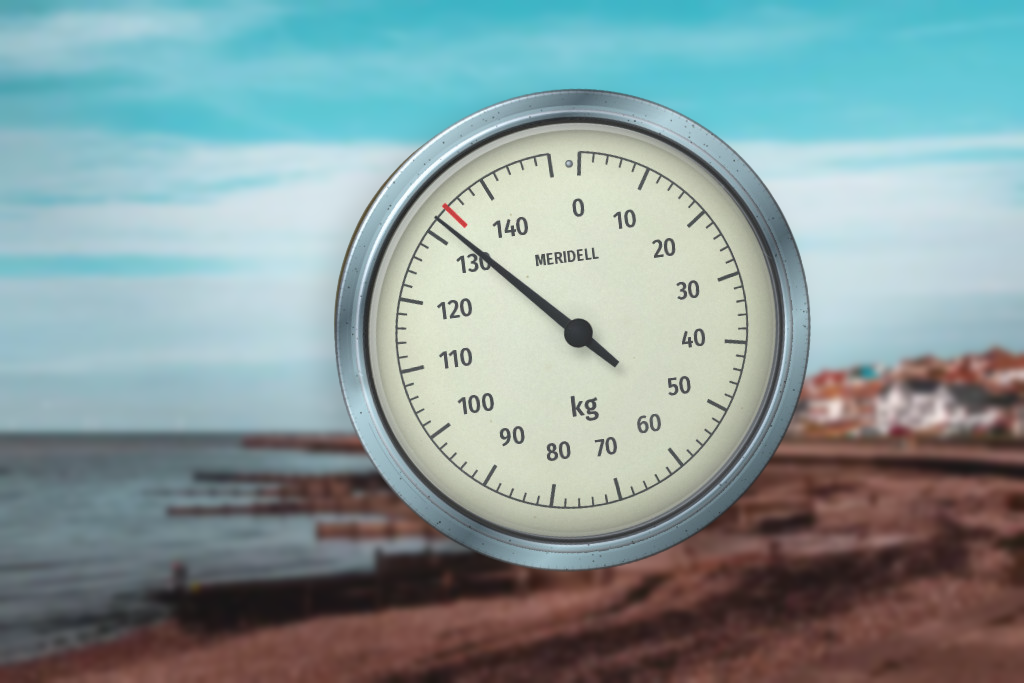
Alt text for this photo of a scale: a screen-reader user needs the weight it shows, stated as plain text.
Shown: 132 kg
